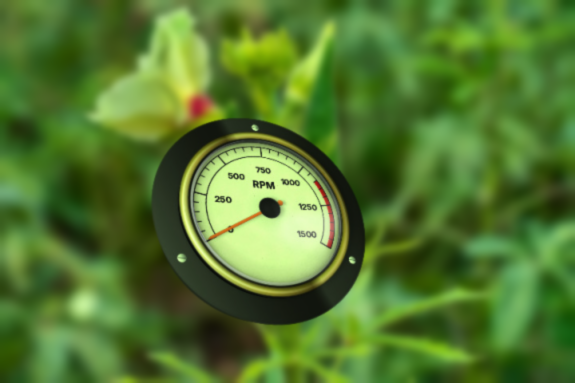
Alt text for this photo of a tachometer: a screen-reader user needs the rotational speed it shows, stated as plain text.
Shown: 0 rpm
